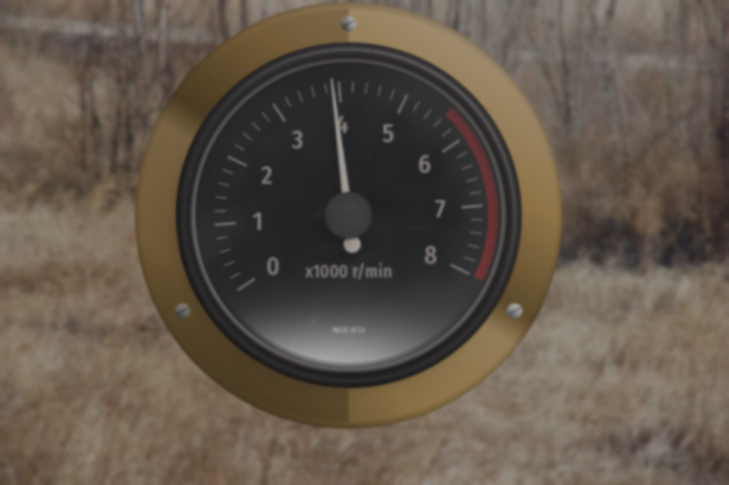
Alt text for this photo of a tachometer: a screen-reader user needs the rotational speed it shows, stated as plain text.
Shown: 3900 rpm
